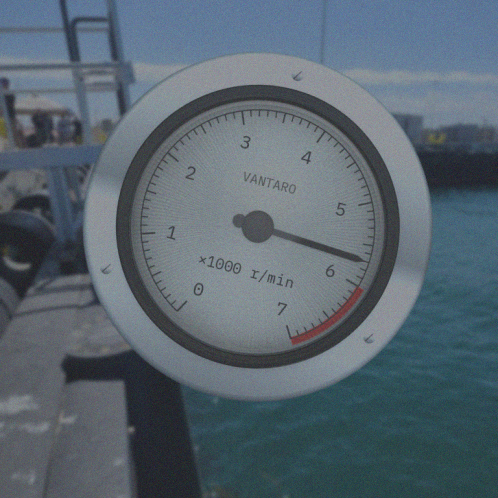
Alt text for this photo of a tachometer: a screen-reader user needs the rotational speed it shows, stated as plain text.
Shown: 5700 rpm
